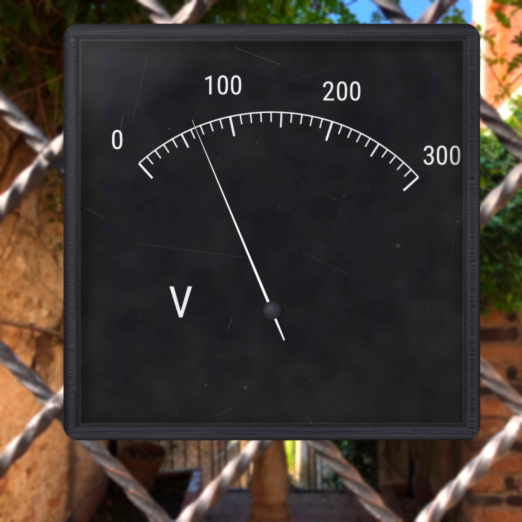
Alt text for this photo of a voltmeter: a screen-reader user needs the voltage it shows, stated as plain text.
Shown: 65 V
